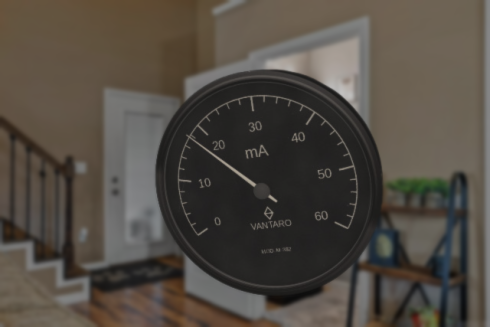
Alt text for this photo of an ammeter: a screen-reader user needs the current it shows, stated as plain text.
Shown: 18 mA
